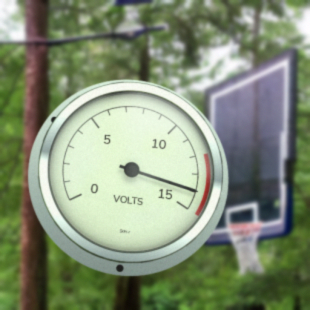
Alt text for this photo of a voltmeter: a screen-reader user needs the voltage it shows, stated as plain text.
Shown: 14 V
